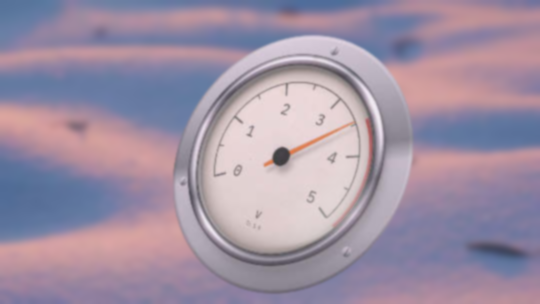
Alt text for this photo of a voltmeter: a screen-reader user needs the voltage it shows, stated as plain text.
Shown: 3.5 V
